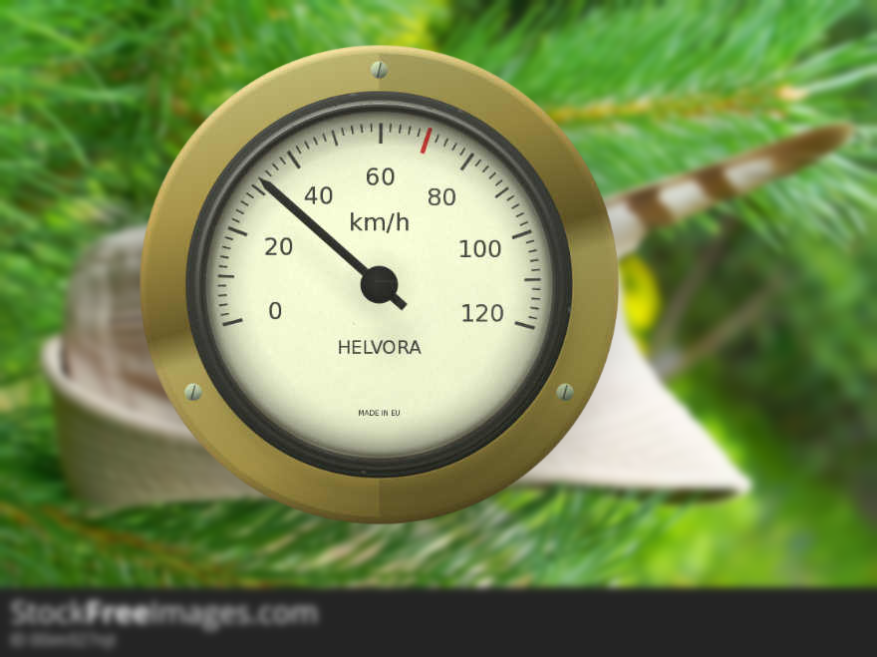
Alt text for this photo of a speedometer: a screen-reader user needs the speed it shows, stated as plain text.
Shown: 32 km/h
